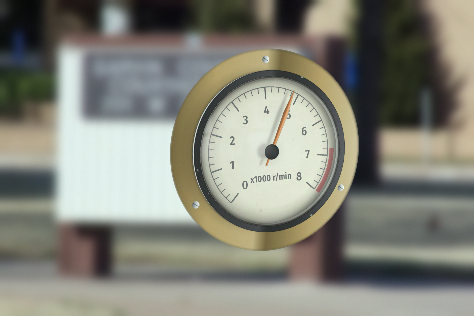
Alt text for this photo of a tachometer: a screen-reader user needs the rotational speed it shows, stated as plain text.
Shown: 4800 rpm
